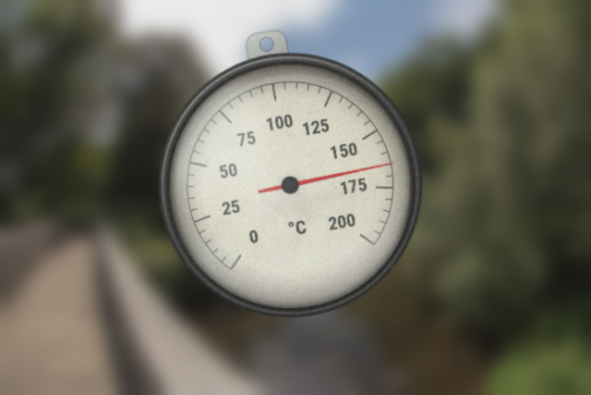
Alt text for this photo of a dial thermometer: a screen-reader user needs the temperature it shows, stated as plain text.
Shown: 165 °C
